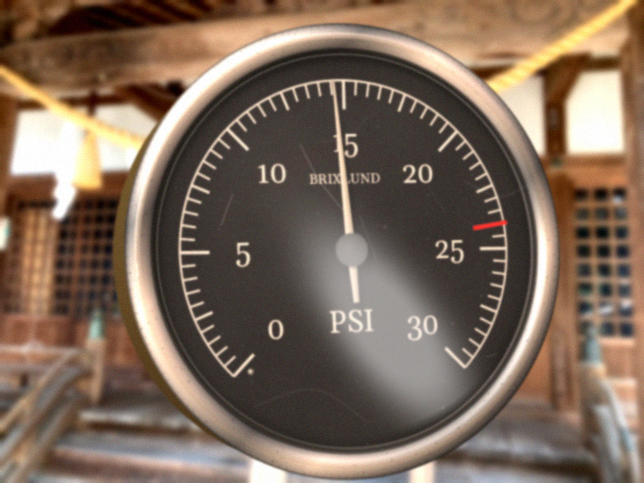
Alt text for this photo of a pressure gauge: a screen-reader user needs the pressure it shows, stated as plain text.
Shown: 14.5 psi
